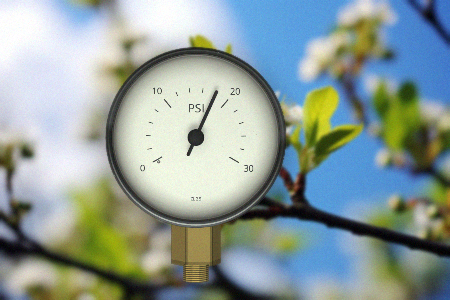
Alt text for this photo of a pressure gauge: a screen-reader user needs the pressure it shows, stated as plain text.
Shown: 18 psi
